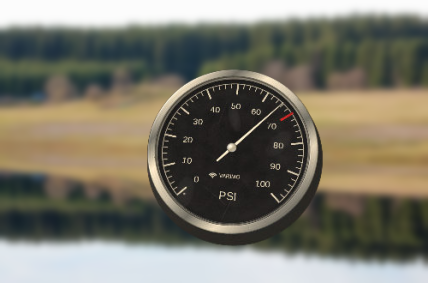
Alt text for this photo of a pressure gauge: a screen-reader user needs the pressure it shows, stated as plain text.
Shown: 66 psi
